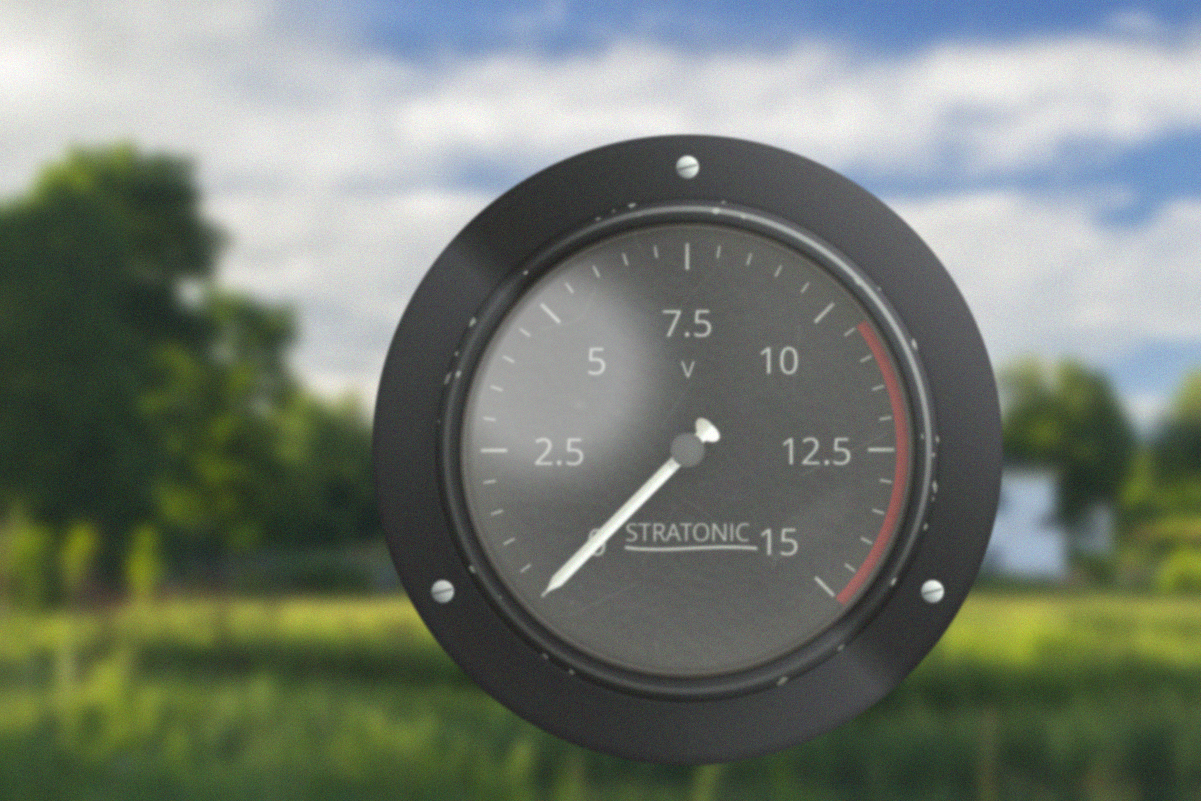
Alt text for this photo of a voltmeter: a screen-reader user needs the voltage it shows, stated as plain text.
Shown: 0 V
